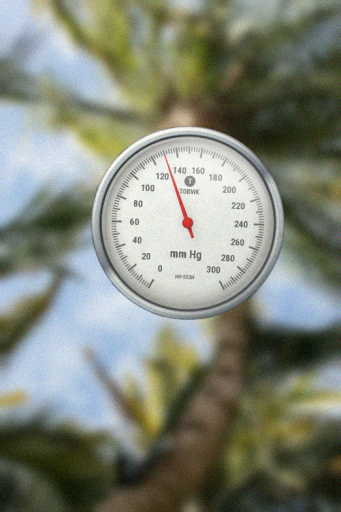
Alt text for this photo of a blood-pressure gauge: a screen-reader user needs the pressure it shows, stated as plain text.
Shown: 130 mmHg
